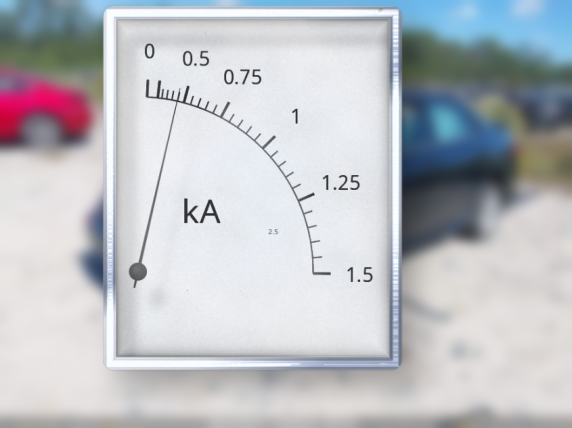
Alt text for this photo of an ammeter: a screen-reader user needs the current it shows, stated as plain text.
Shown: 0.45 kA
